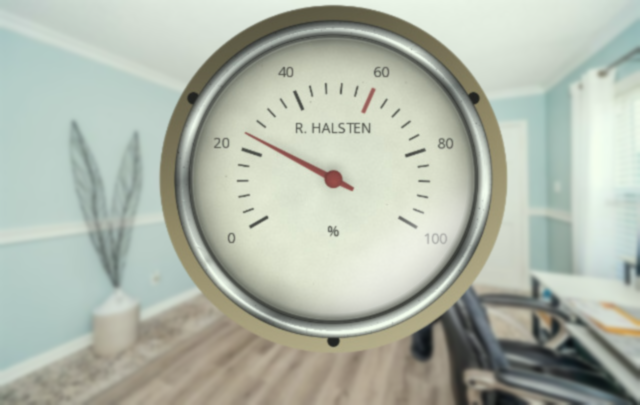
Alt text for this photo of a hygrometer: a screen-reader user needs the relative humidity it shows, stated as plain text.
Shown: 24 %
